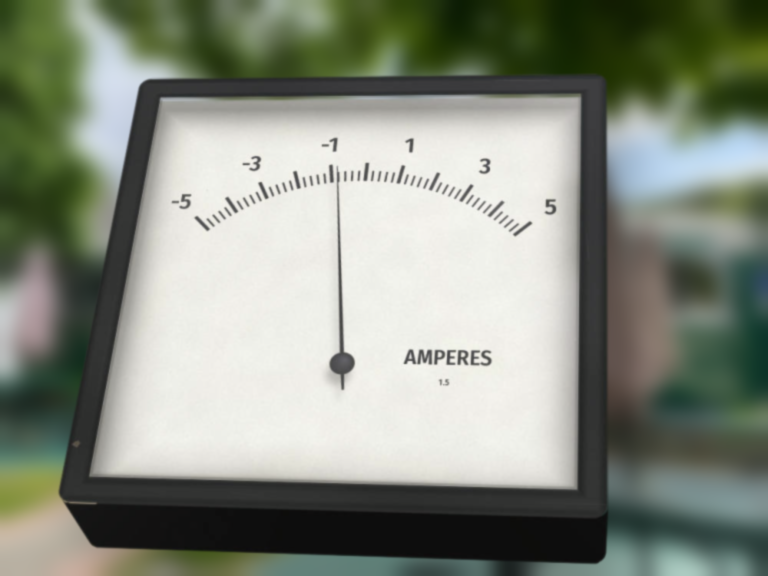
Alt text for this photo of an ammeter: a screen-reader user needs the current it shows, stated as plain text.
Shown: -0.8 A
